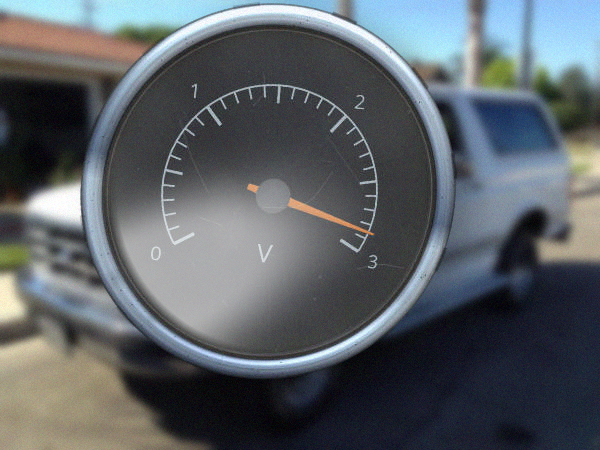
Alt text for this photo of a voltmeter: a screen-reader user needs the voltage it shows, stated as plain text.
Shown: 2.85 V
